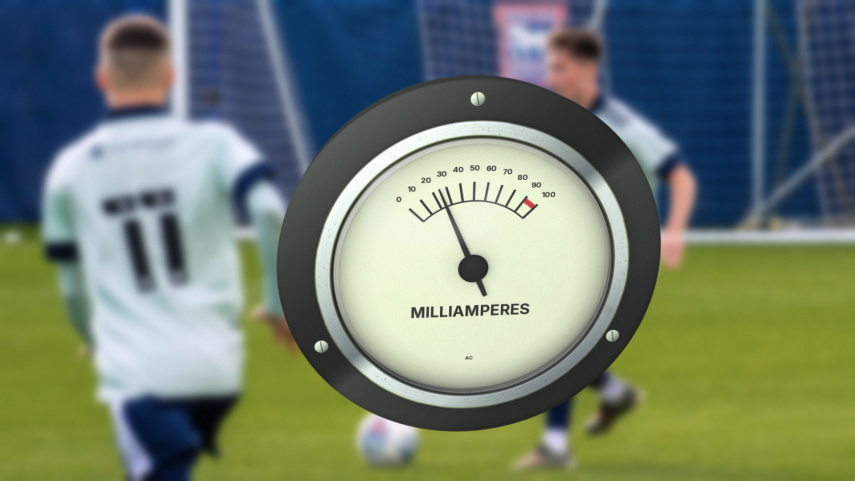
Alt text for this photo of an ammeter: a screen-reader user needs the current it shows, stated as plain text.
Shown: 25 mA
